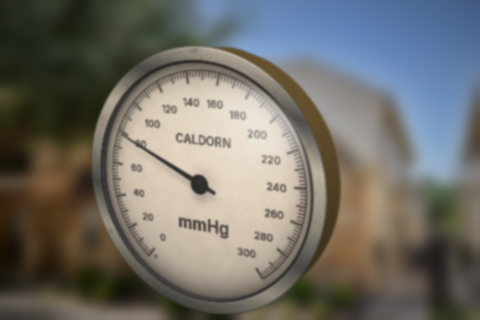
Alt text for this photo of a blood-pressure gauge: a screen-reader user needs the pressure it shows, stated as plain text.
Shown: 80 mmHg
